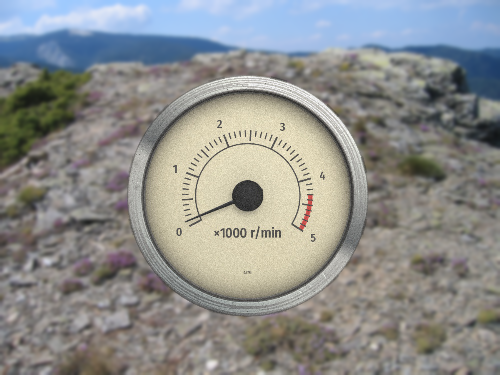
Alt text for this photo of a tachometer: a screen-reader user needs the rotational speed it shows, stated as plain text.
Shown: 100 rpm
